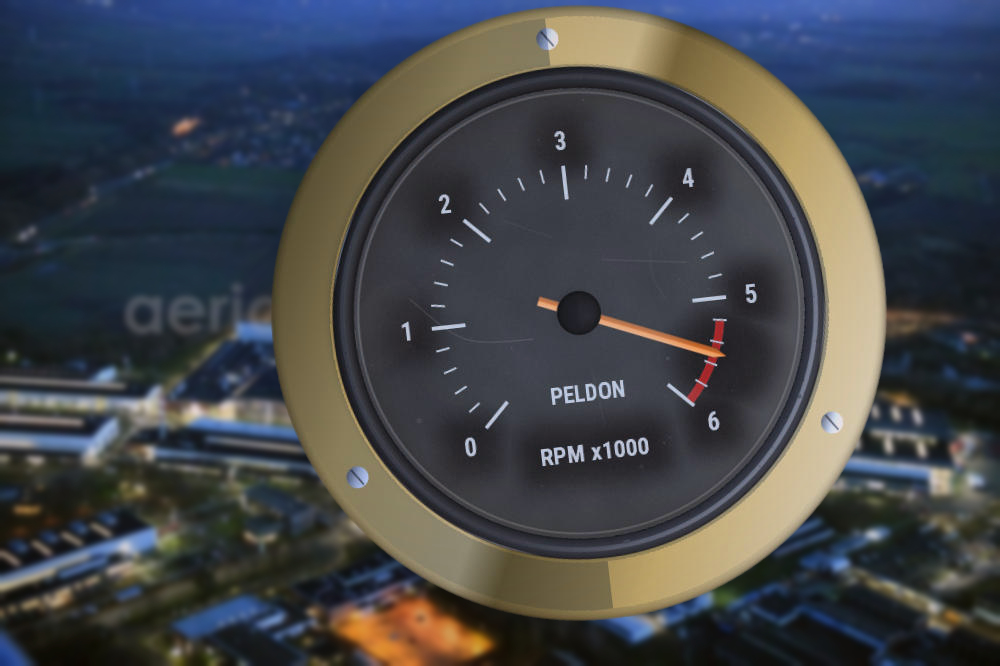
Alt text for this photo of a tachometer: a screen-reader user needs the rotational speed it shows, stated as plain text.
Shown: 5500 rpm
